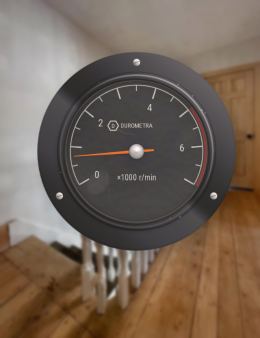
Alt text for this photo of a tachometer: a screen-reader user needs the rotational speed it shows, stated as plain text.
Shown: 750 rpm
